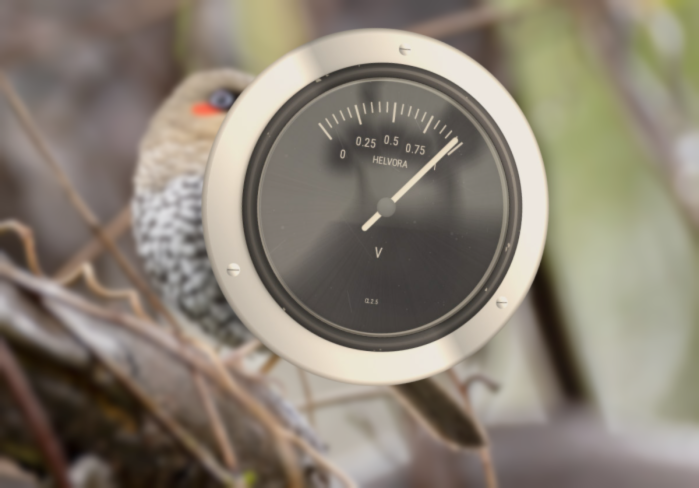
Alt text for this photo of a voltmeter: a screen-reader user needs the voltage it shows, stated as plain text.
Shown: 0.95 V
